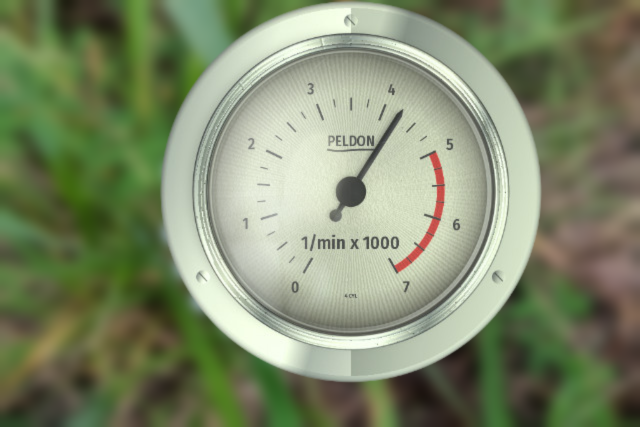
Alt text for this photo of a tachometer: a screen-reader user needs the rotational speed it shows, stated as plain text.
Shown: 4250 rpm
